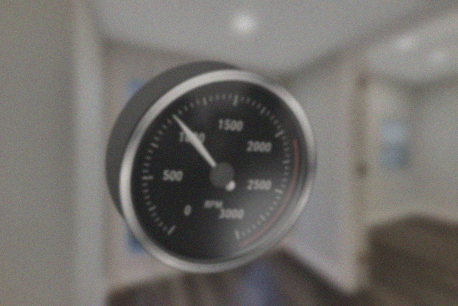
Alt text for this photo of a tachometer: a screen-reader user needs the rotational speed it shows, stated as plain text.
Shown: 1000 rpm
